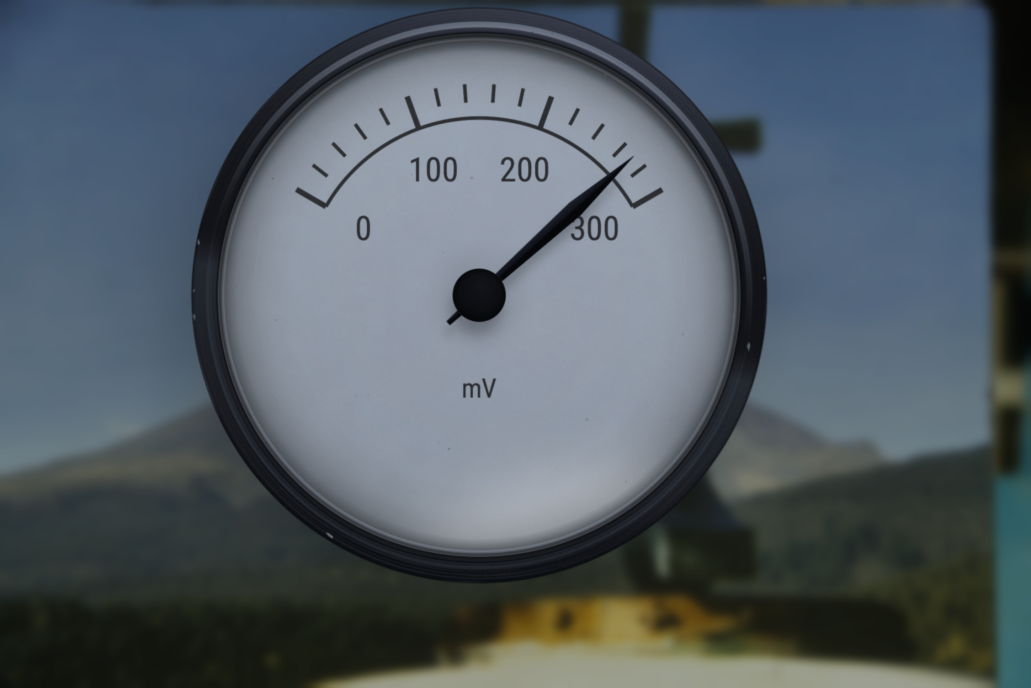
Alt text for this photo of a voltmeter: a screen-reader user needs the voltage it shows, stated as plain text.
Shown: 270 mV
